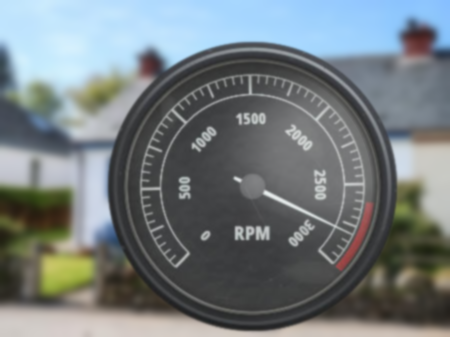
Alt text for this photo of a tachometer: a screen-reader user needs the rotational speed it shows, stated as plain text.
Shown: 2800 rpm
